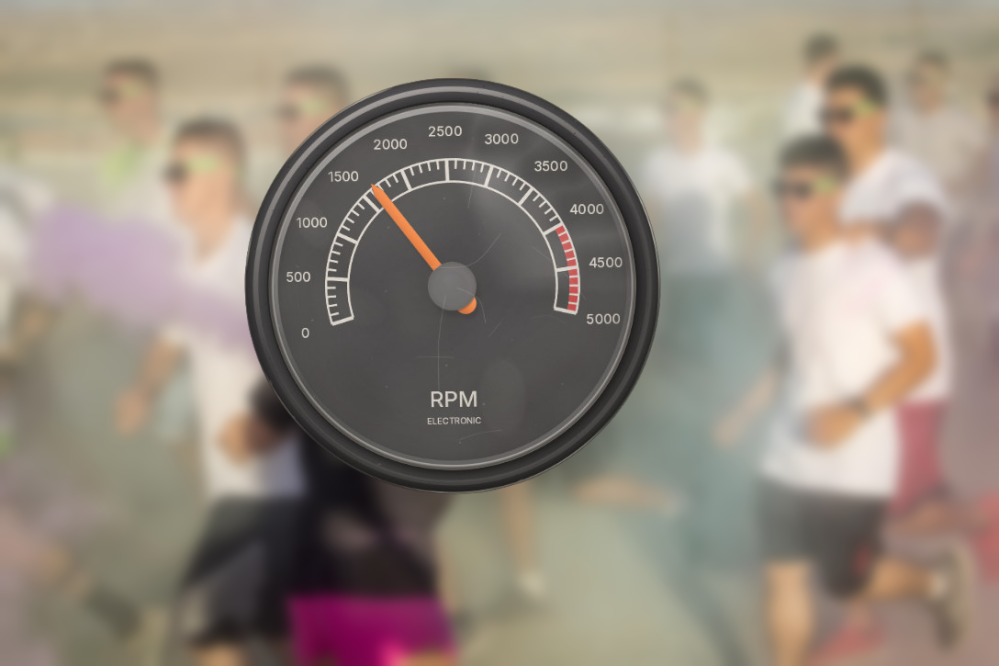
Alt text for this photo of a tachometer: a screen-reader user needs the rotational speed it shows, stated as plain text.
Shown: 1650 rpm
